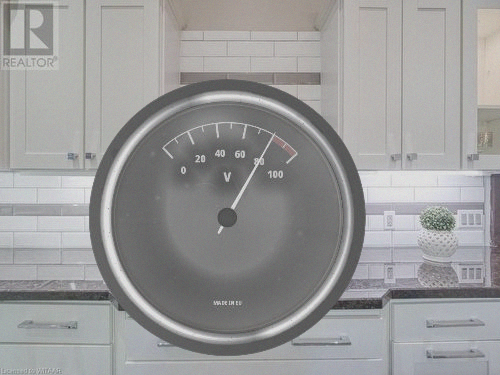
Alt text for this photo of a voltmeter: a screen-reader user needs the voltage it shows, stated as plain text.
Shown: 80 V
